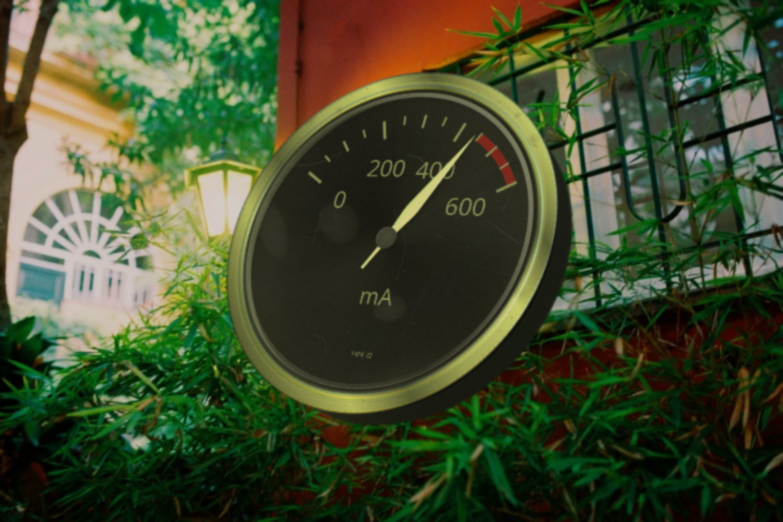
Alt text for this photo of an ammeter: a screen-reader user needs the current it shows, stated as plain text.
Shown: 450 mA
